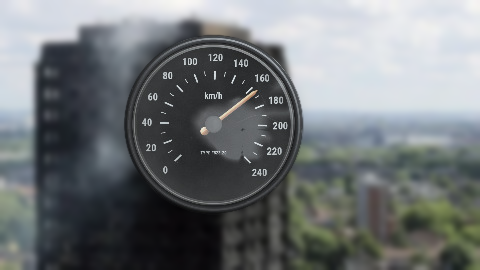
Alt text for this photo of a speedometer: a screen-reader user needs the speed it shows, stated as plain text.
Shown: 165 km/h
